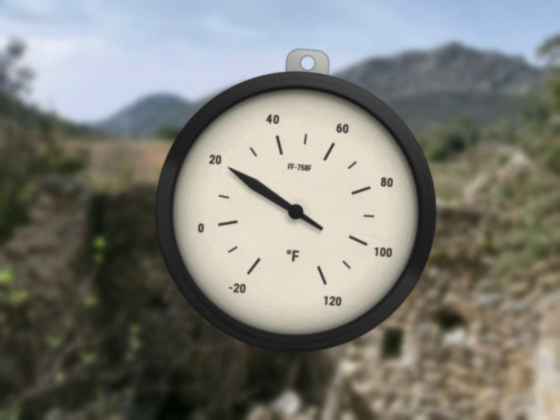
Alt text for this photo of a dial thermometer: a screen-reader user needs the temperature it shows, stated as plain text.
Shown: 20 °F
